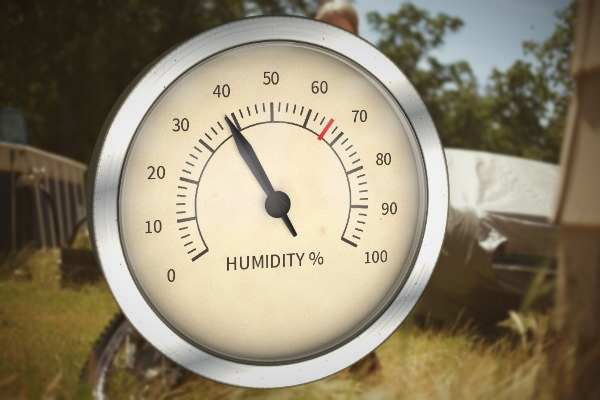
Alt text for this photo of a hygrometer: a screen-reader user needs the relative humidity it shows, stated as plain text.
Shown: 38 %
